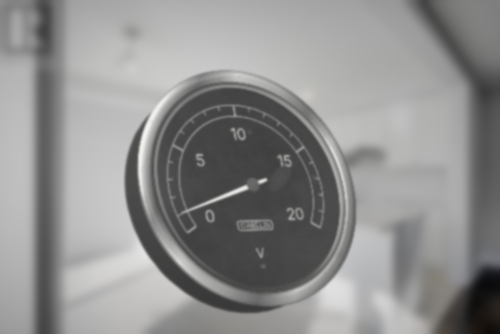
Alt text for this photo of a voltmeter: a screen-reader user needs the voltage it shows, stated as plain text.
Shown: 1 V
